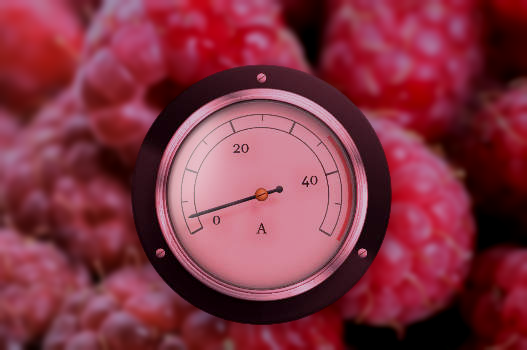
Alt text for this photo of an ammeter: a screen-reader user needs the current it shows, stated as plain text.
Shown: 2.5 A
